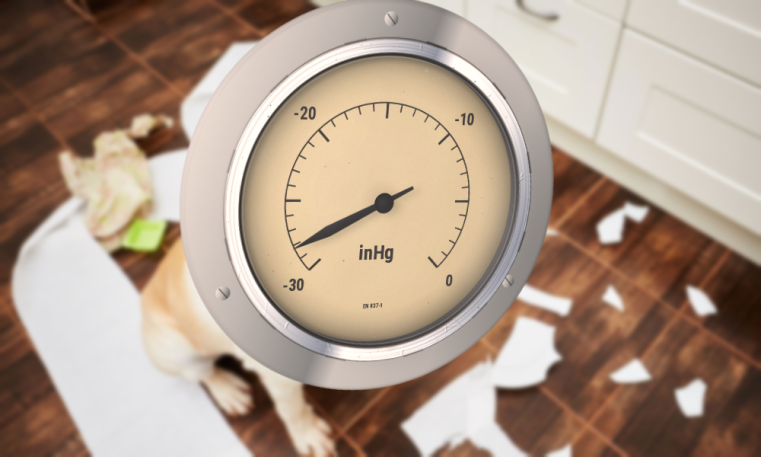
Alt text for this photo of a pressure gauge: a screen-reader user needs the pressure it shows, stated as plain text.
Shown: -28 inHg
